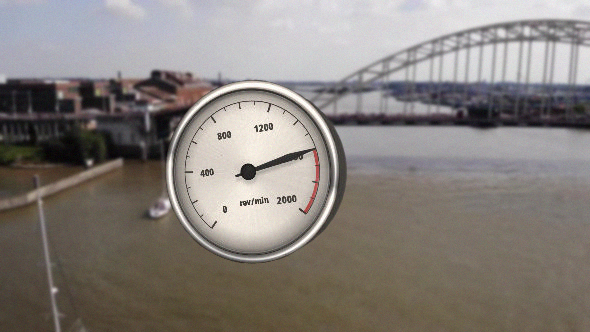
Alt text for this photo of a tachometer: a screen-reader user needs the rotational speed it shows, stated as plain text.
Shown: 1600 rpm
